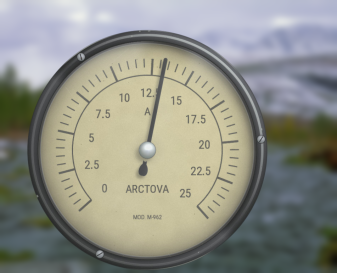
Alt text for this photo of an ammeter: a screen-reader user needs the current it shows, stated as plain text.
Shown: 13.25 A
